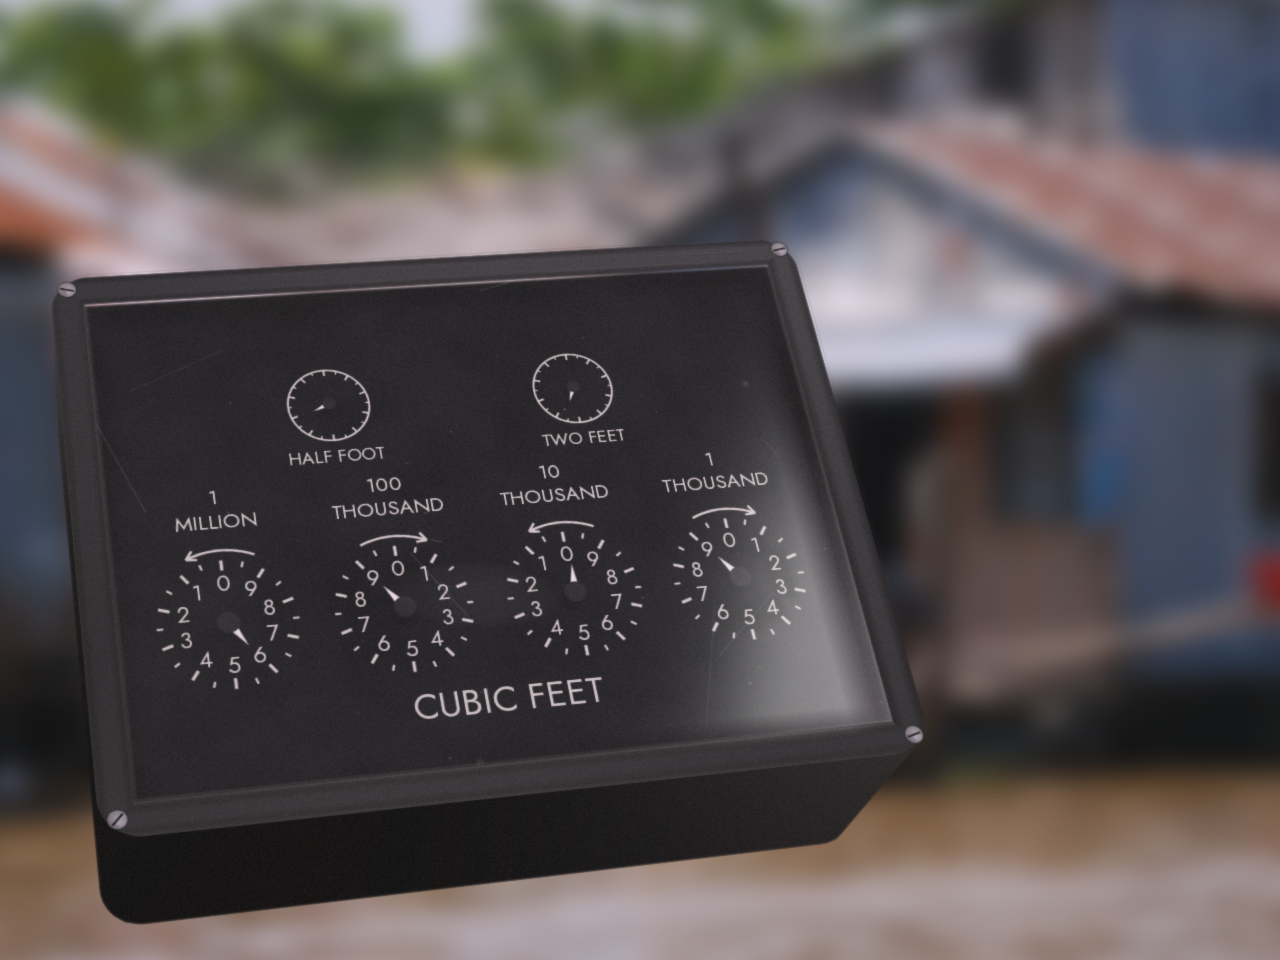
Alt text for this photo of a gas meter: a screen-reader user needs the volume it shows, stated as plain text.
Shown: 589900 ft³
